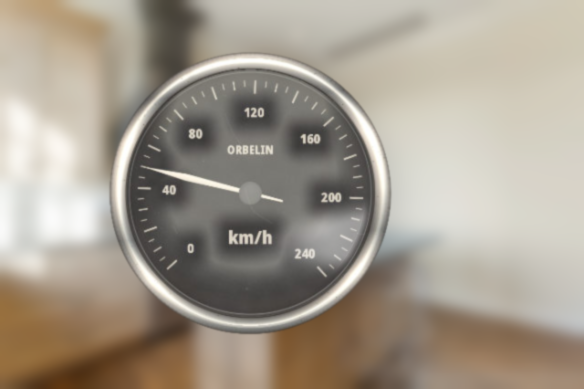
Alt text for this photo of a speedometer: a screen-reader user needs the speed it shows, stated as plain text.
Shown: 50 km/h
